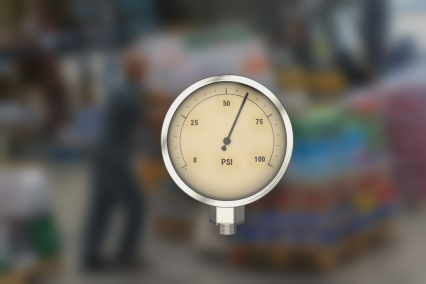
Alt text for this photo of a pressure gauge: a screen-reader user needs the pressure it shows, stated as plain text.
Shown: 60 psi
